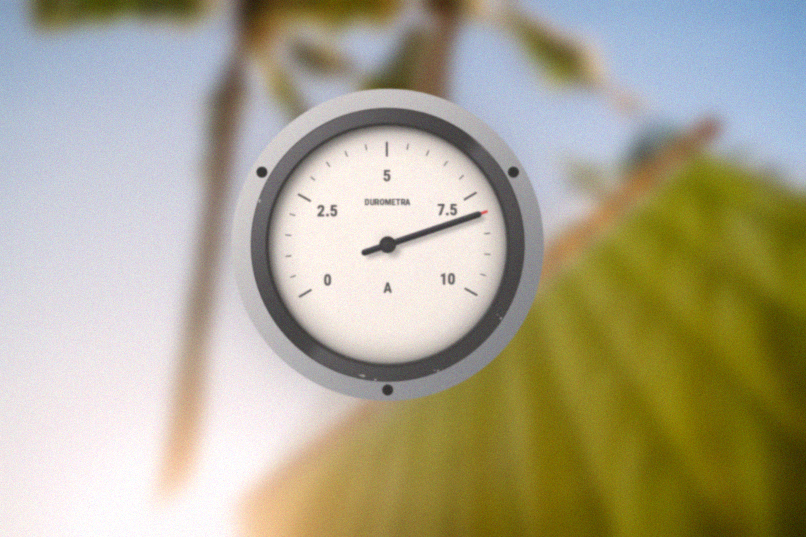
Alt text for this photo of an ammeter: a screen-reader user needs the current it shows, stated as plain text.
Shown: 8 A
